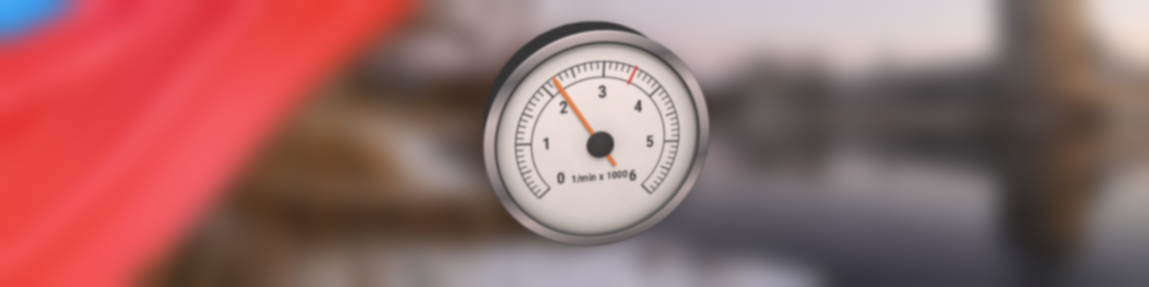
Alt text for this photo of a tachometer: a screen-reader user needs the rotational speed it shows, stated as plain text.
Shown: 2200 rpm
